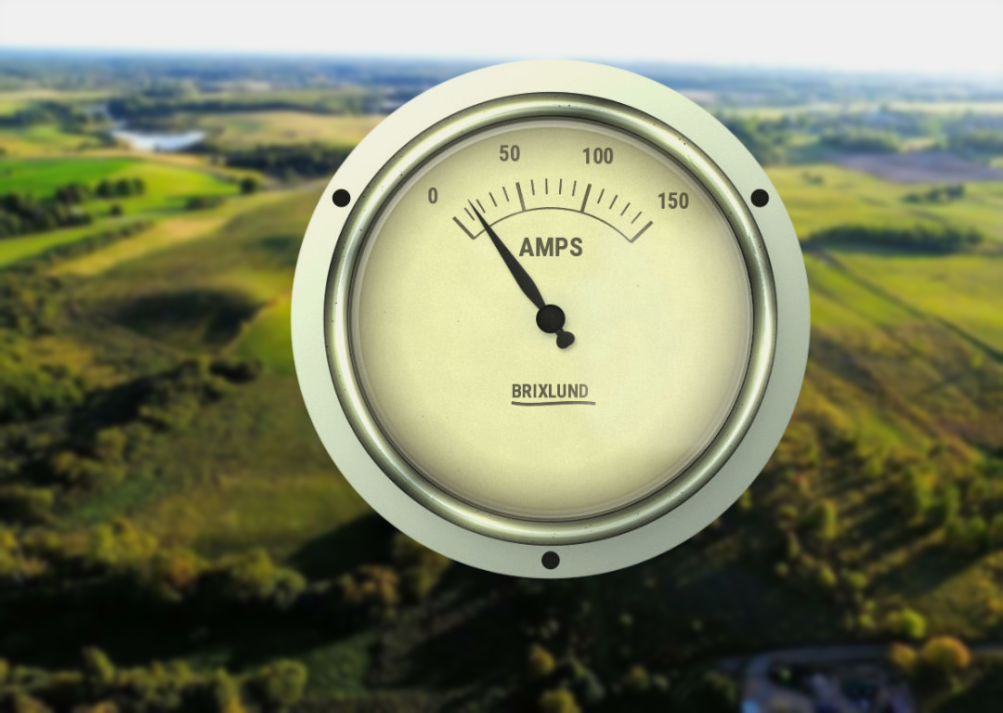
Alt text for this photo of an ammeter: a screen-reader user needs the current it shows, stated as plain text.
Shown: 15 A
